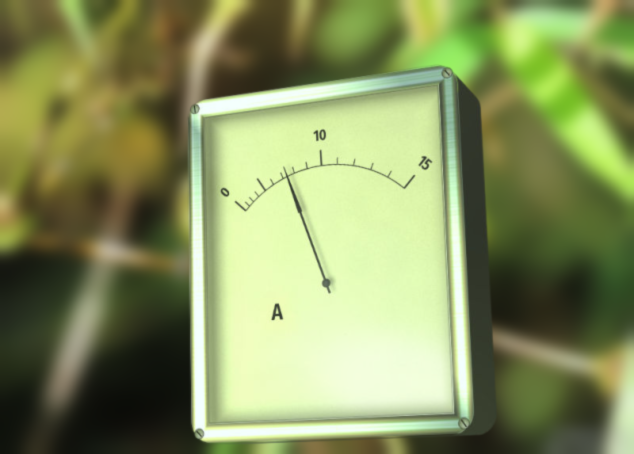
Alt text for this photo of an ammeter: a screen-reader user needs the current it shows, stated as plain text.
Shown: 7.5 A
